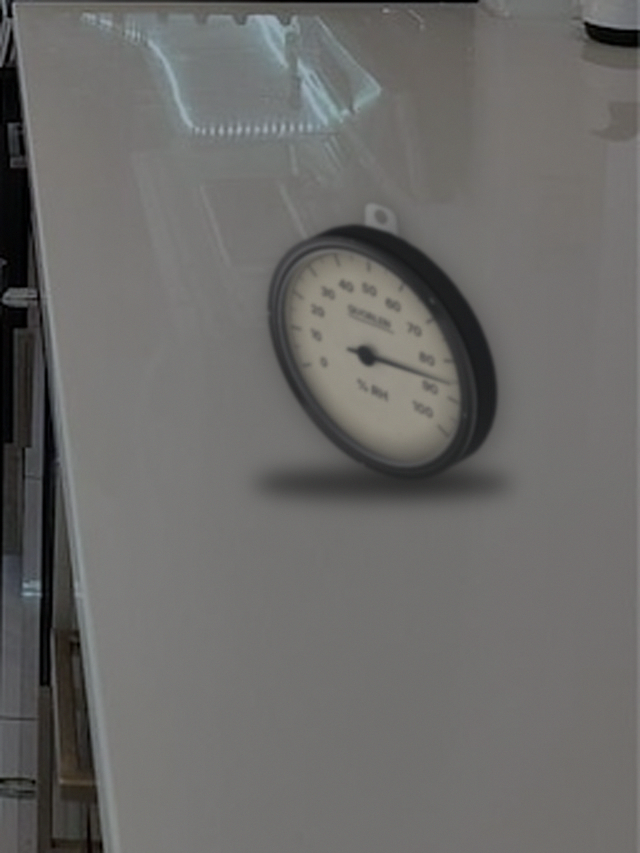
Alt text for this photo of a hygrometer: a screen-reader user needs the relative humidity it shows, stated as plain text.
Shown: 85 %
